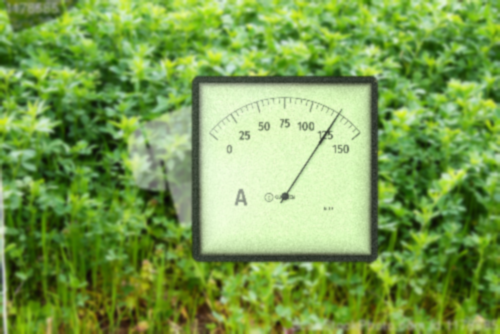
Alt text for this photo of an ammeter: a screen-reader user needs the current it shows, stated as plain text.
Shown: 125 A
